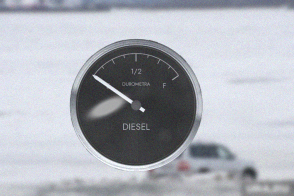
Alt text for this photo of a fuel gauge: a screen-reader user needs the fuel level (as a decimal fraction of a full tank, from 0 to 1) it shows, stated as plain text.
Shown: 0
